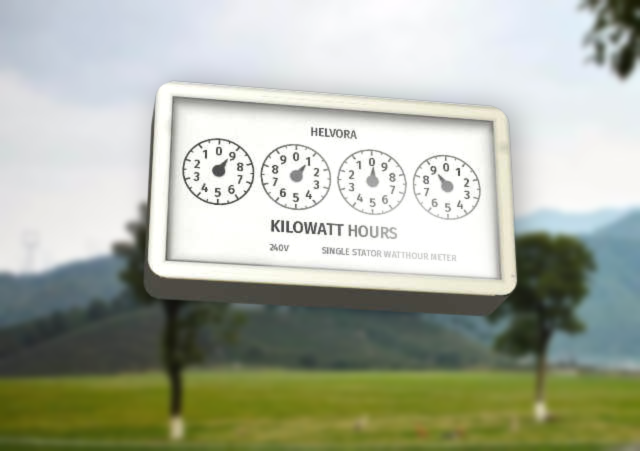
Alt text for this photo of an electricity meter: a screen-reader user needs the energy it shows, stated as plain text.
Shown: 9099 kWh
